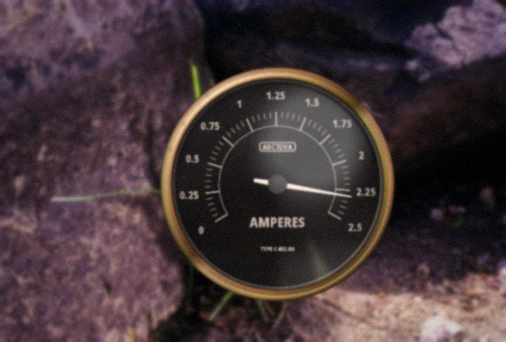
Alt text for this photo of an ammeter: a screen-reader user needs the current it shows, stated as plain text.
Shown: 2.3 A
